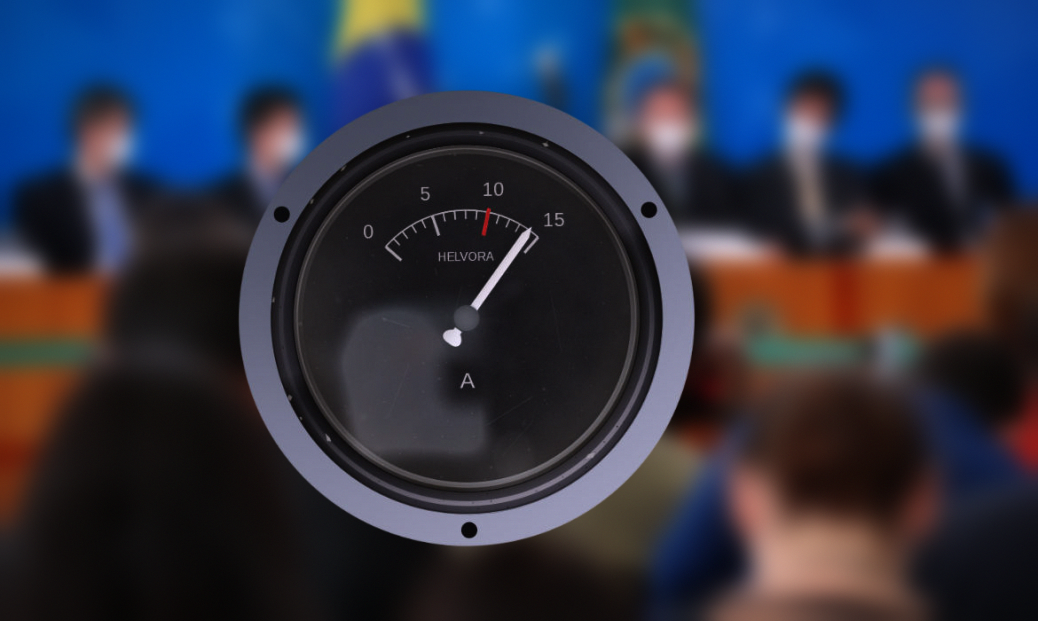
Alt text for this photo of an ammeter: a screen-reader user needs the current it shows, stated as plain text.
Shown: 14 A
